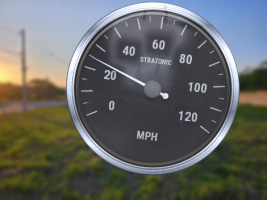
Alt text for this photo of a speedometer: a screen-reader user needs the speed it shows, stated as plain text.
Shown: 25 mph
